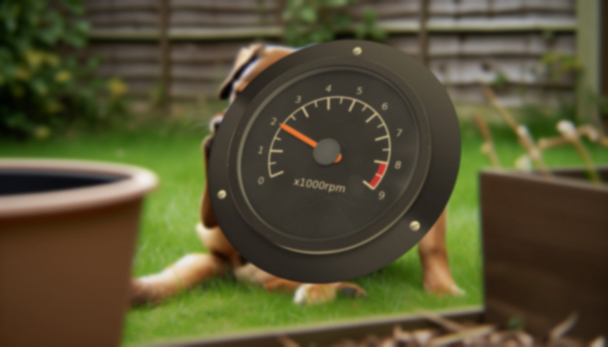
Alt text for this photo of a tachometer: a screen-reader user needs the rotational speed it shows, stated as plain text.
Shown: 2000 rpm
